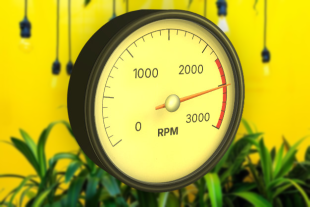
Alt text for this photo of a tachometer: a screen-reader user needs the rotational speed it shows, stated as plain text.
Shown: 2500 rpm
